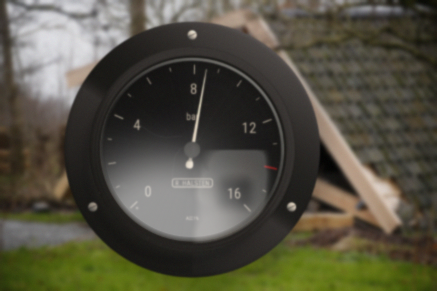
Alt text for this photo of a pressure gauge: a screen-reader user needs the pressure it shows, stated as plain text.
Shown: 8.5 bar
